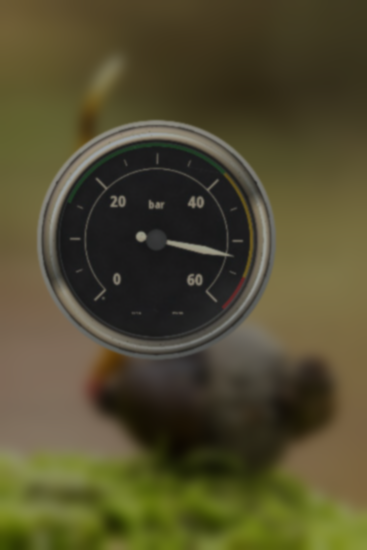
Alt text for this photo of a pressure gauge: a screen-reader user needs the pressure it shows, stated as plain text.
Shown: 52.5 bar
